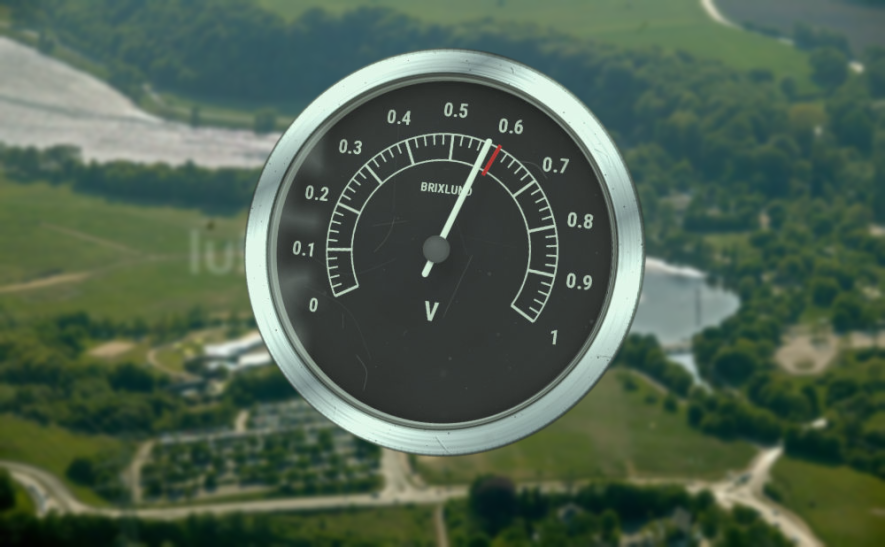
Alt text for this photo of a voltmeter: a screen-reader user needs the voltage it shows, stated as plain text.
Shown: 0.58 V
